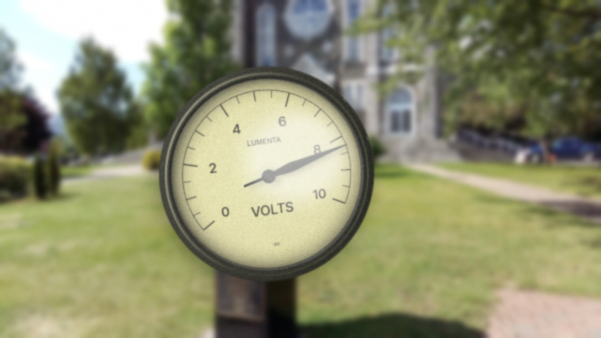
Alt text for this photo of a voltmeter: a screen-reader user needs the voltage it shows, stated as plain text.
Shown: 8.25 V
